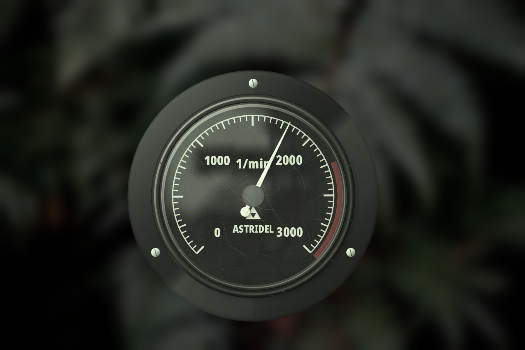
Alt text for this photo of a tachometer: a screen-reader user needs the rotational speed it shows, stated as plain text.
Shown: 1800 rpm
